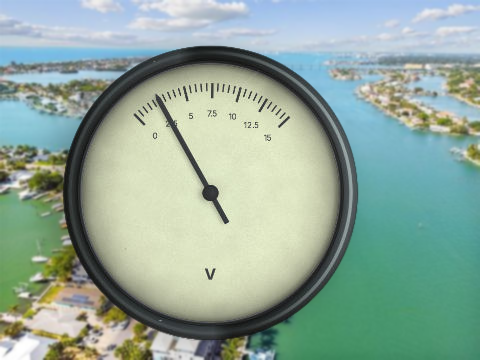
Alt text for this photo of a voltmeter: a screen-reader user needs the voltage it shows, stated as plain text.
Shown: 2.5 V
